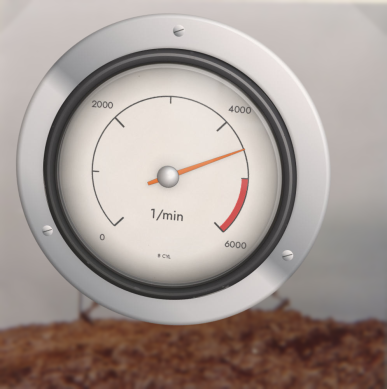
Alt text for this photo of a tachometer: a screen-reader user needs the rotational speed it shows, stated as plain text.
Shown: 4500 rpm
